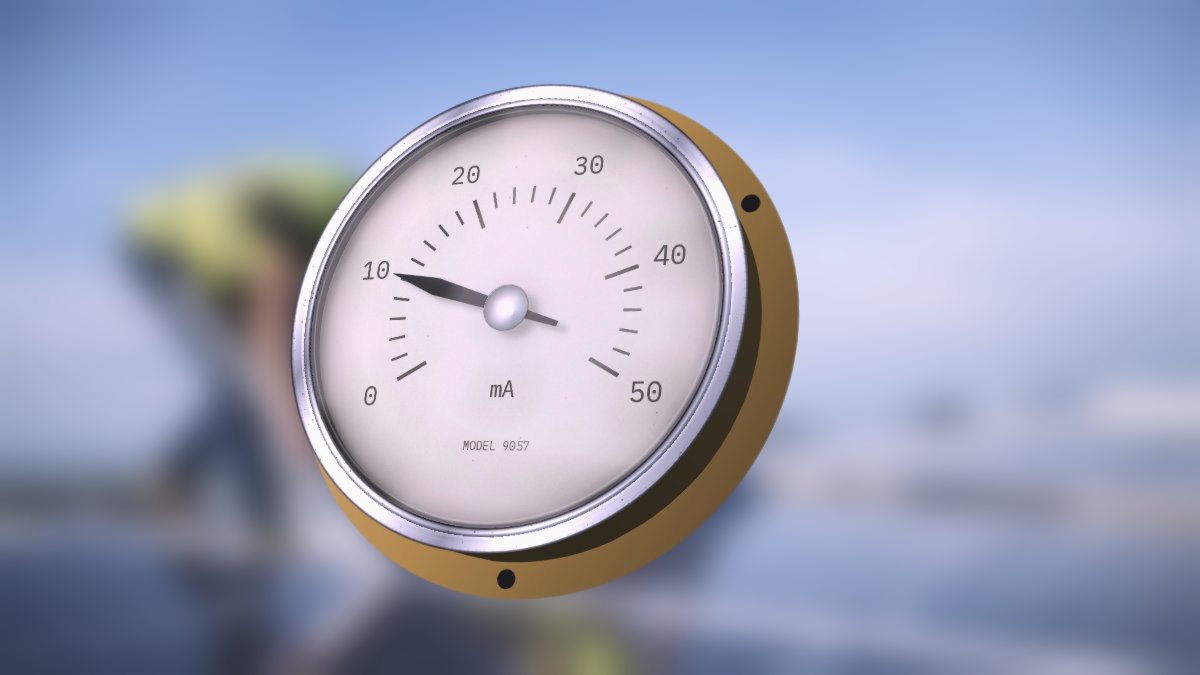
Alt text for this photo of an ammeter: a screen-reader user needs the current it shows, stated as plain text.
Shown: 10 mA
